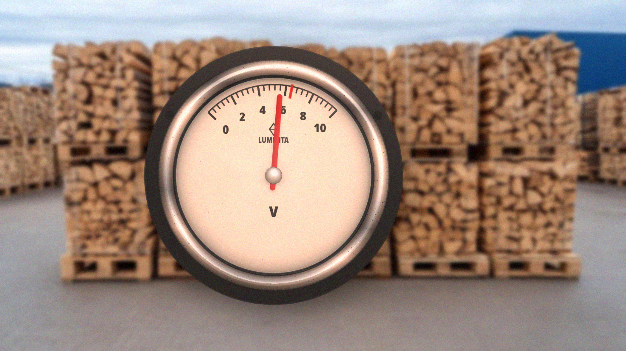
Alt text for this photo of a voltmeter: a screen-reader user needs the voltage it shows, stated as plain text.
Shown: 5.6 V
